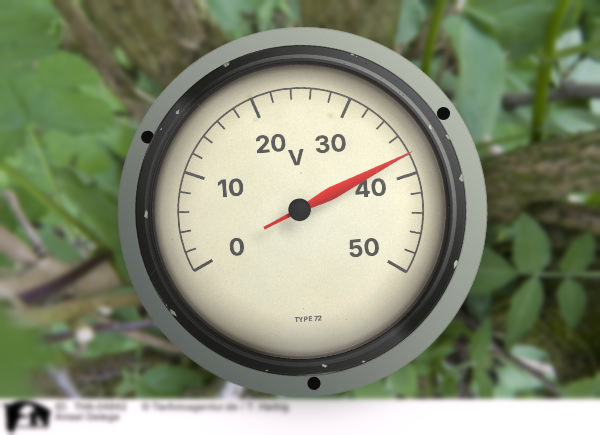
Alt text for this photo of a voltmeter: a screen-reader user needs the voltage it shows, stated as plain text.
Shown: 38 V
